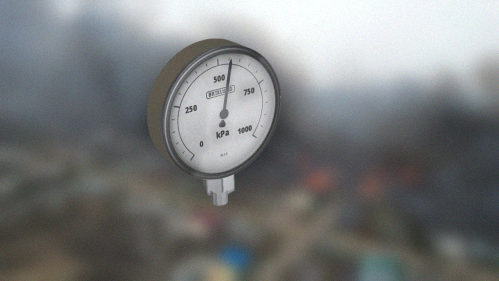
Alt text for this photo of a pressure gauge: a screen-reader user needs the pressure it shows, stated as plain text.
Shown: 550 kPa
